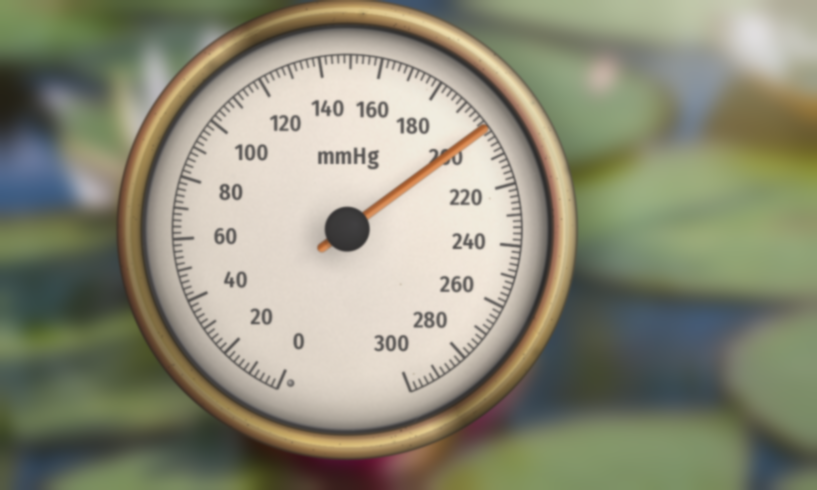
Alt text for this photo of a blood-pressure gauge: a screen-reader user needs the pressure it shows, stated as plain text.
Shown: 200 mmHg
